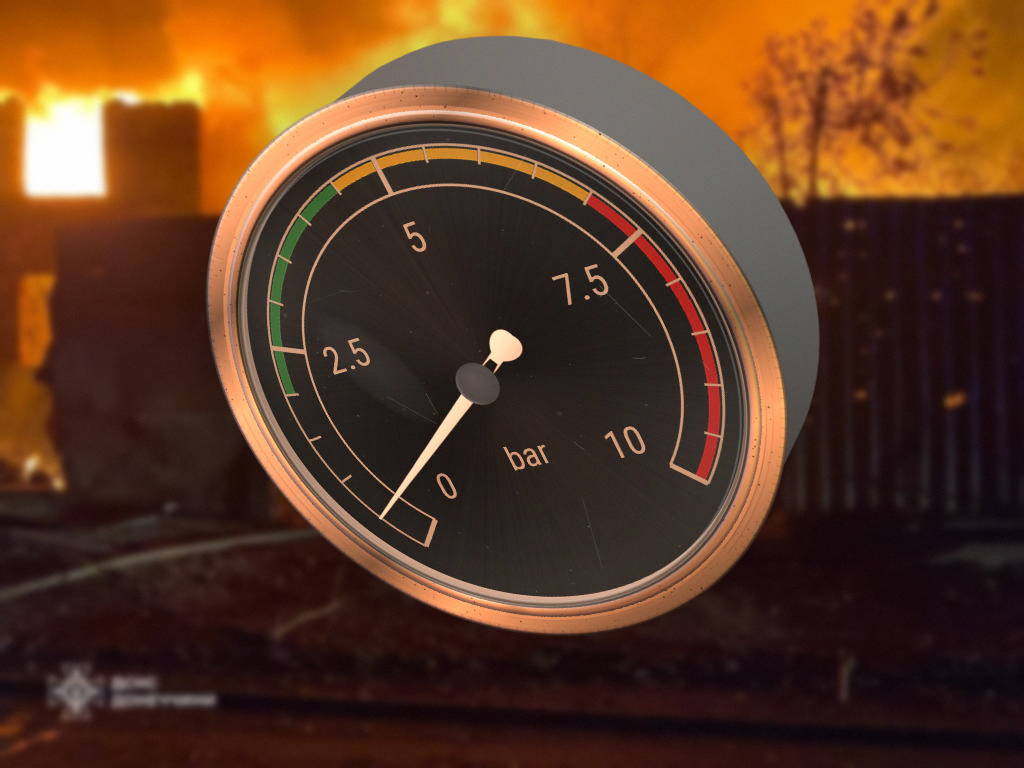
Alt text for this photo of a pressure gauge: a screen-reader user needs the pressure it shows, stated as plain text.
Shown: 0.5 bar
